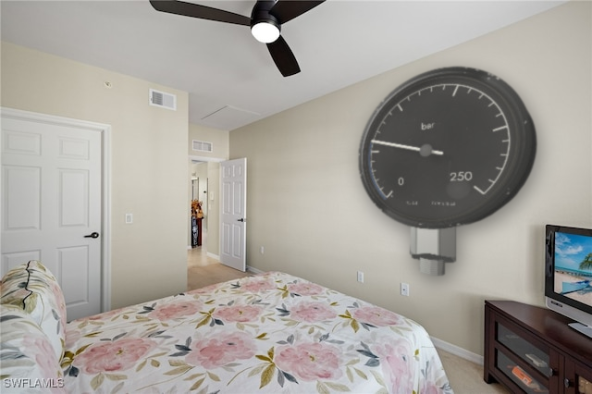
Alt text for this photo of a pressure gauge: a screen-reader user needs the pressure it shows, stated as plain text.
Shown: 60 bar
